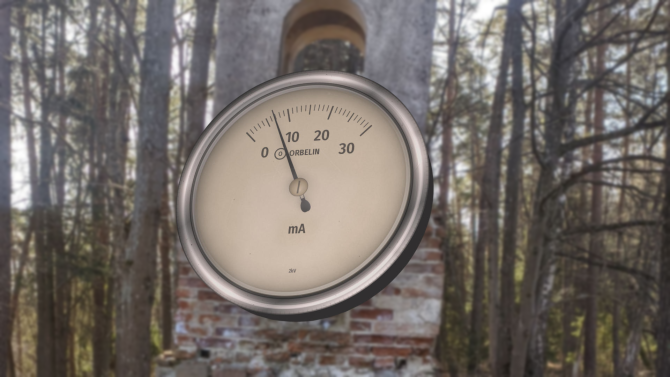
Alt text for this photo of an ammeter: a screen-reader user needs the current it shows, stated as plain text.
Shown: 7 mA
